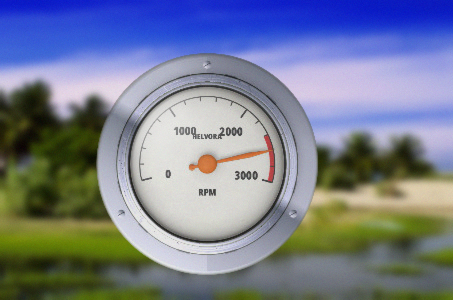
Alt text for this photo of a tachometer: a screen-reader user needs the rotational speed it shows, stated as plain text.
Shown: 2600 rpm
